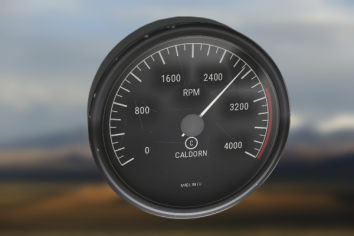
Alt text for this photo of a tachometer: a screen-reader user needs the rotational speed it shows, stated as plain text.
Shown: 2700 rpm
